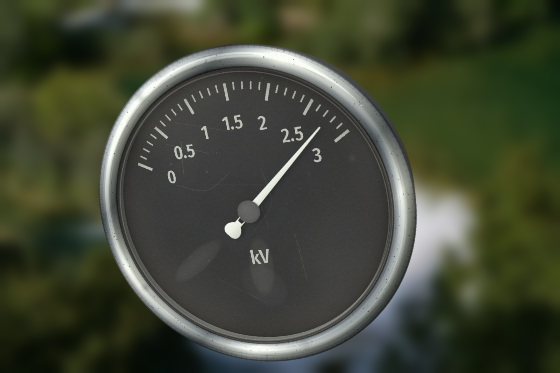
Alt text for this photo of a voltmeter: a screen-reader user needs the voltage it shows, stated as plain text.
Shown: 2.75 kV
